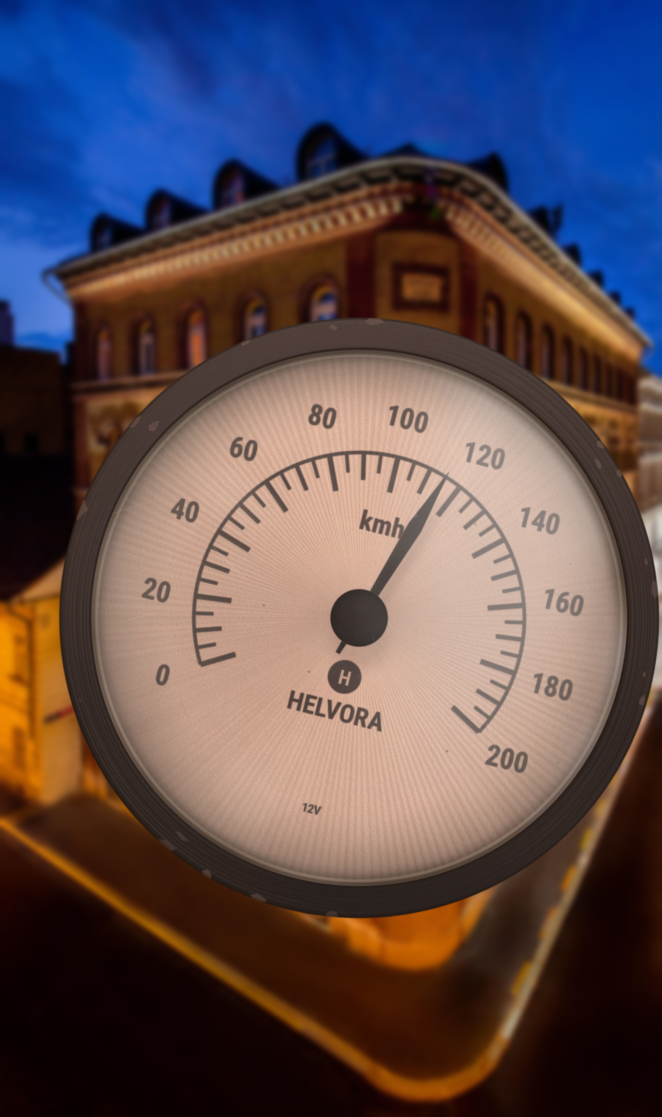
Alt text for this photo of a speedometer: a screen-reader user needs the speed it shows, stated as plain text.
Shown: 115 km/h
